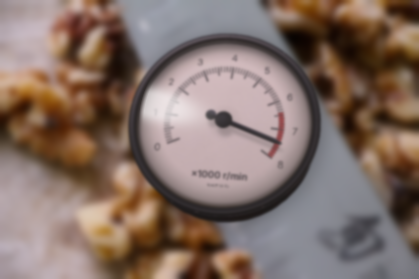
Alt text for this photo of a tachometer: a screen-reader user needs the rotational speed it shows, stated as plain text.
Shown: 7500 rpm
